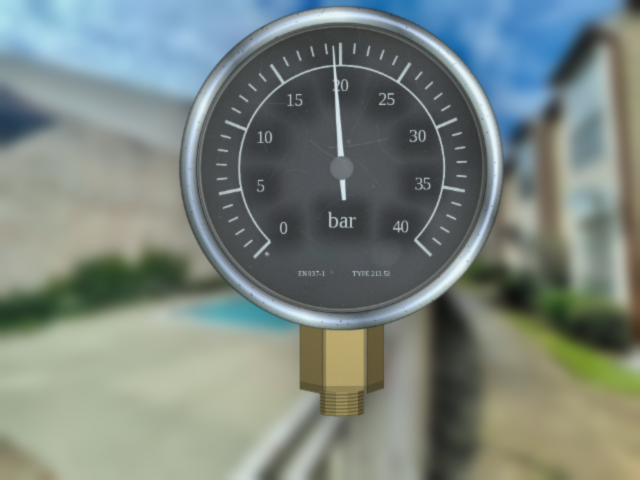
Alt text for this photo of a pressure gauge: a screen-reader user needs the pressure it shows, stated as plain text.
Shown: 19.5 bar
